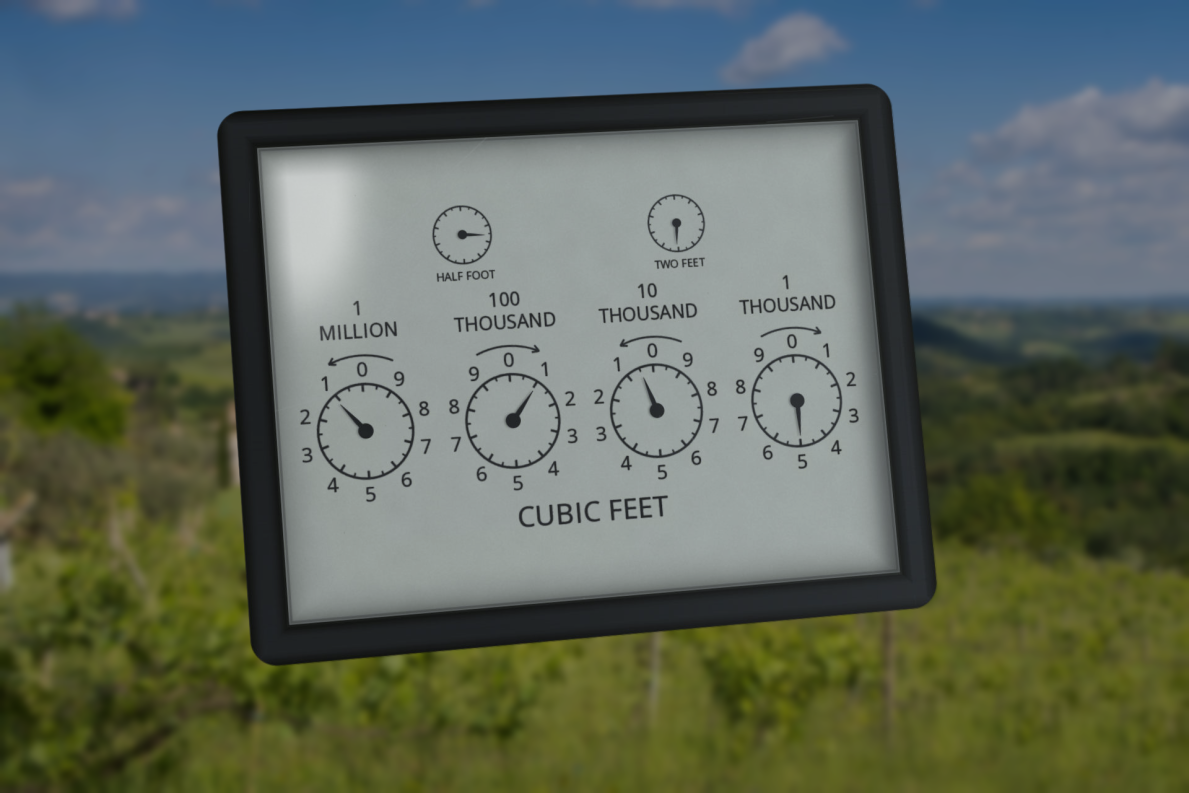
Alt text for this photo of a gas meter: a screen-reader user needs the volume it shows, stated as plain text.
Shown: 110500 ft³
